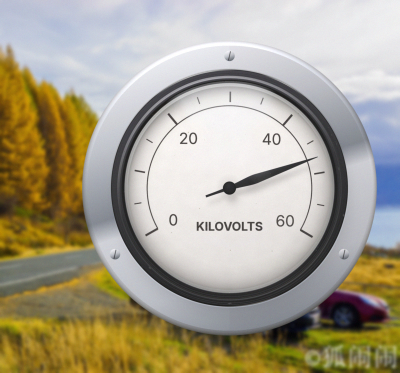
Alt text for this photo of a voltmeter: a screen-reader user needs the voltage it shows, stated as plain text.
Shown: 47.5 kV
